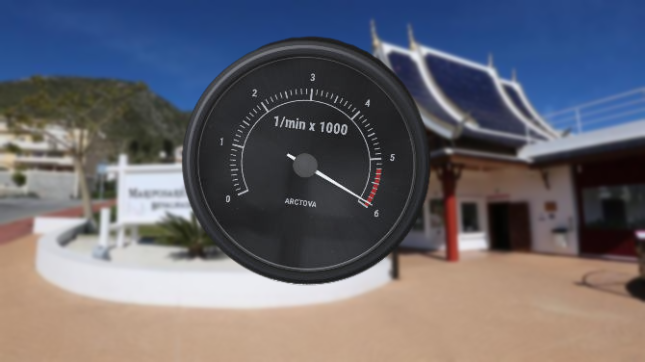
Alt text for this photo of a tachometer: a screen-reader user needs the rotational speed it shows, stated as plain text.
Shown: 5900 rpm
